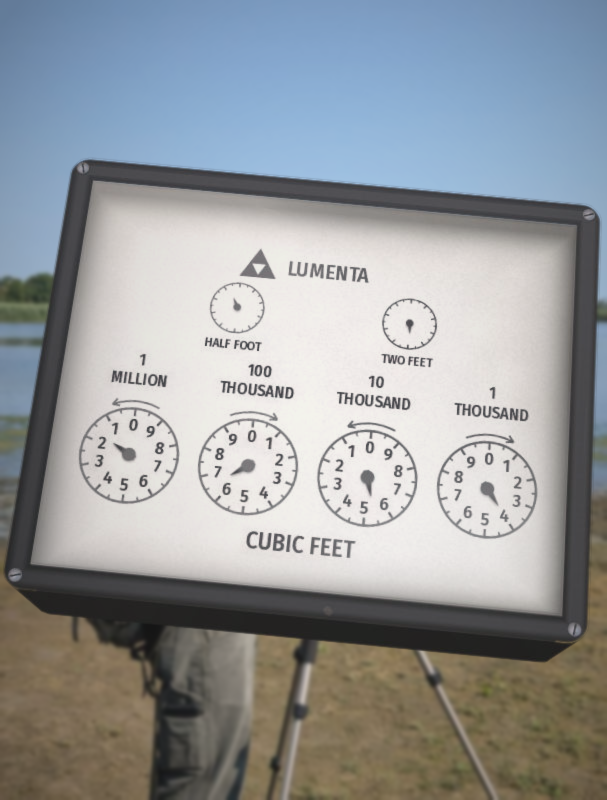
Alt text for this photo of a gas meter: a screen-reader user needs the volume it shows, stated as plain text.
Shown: 165400 ft³
